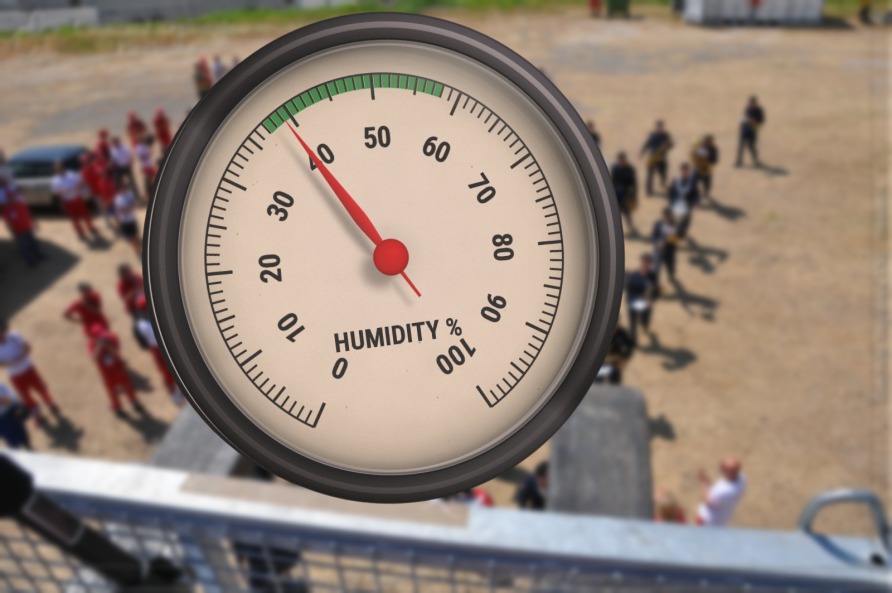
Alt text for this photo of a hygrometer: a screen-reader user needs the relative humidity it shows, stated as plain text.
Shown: 39 %
